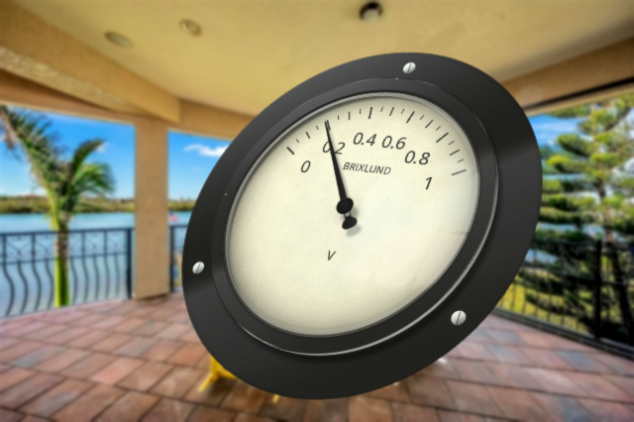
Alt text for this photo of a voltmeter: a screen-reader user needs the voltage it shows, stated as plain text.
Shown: 0.2 V
